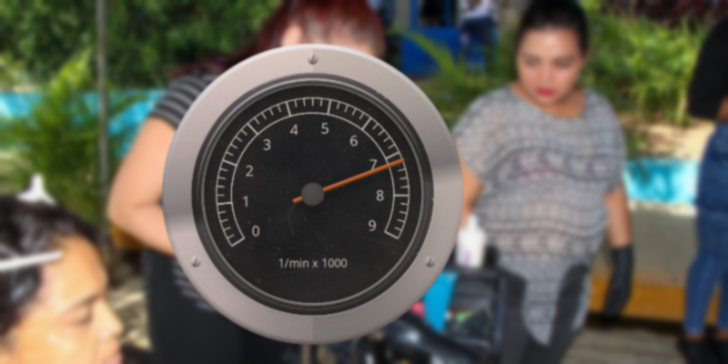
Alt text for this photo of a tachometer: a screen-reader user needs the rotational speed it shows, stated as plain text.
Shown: 7200 rpm
